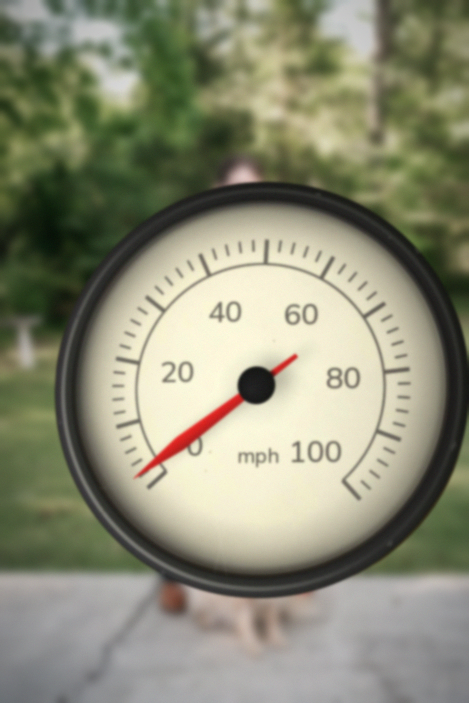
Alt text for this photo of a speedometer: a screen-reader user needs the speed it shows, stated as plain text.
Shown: 2 mph
